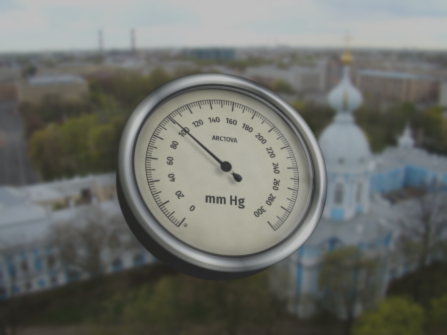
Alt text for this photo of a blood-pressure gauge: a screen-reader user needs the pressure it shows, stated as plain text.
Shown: 100 mmHg
